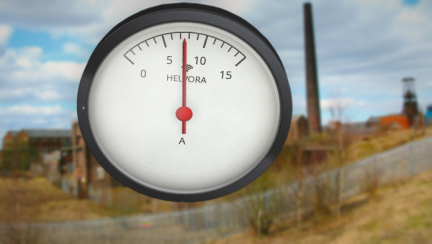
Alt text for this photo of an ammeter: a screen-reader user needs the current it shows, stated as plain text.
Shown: 7.5 A
